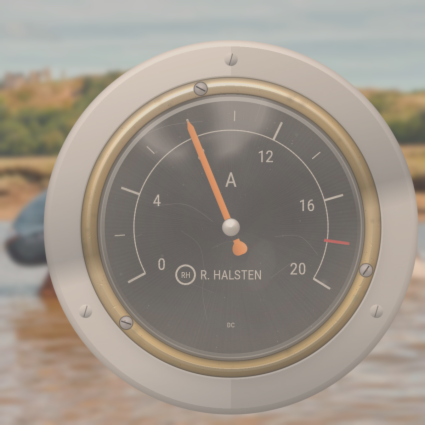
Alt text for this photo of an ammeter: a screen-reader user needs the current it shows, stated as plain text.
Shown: 8 A
